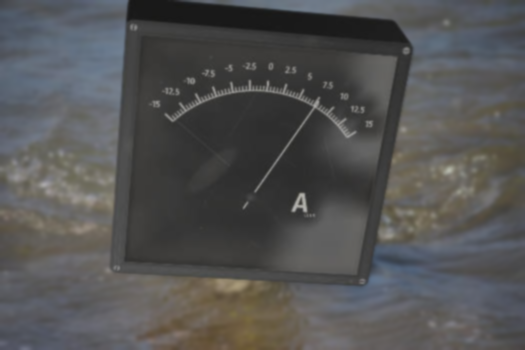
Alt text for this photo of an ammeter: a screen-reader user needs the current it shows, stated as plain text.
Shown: 7.5 A
